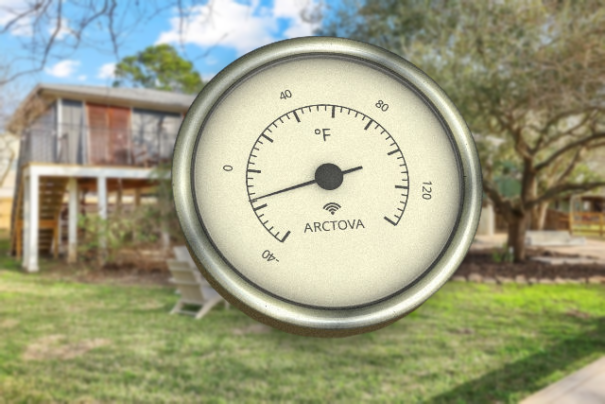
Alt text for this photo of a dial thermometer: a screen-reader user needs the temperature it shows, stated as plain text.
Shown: -16 °F
